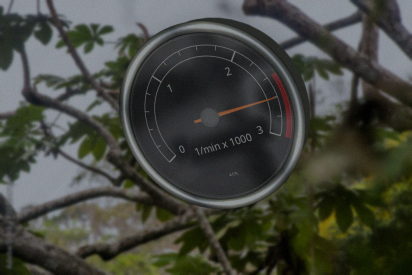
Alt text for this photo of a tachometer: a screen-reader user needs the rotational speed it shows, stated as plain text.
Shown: 2600 rpm
